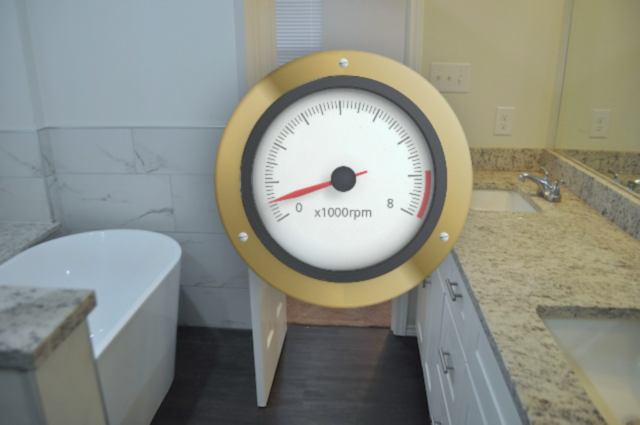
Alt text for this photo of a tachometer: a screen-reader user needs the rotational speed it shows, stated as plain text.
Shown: 500 rpm
